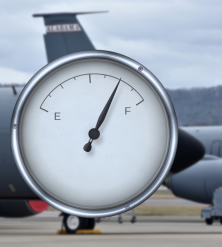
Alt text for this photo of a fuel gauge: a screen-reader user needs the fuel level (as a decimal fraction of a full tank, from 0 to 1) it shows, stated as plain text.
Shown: 0.75
